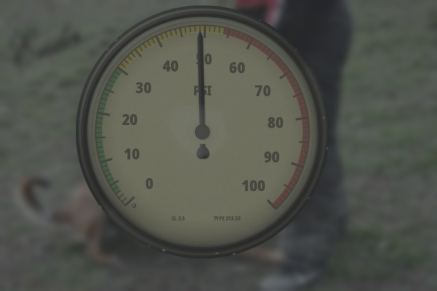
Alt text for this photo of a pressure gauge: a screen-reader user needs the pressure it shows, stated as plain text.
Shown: 49 psi
